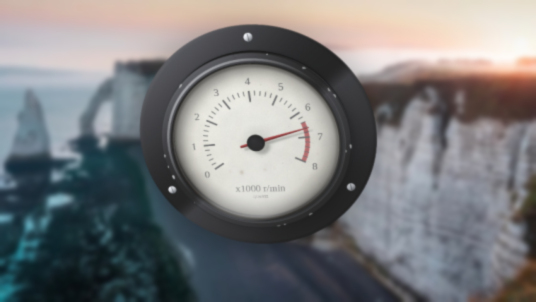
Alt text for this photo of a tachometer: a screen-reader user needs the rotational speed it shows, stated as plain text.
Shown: 6600 rpm
